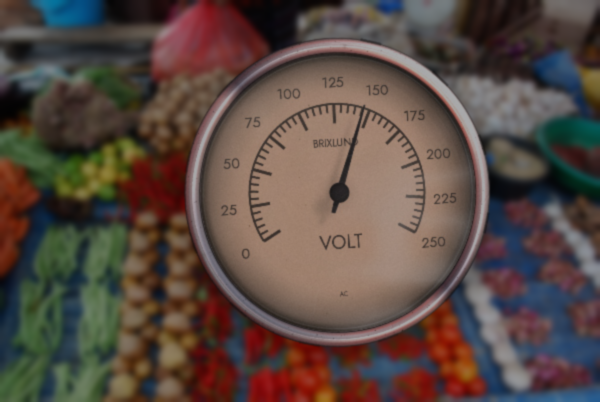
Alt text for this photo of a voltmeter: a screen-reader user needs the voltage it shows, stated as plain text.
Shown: 145 V
